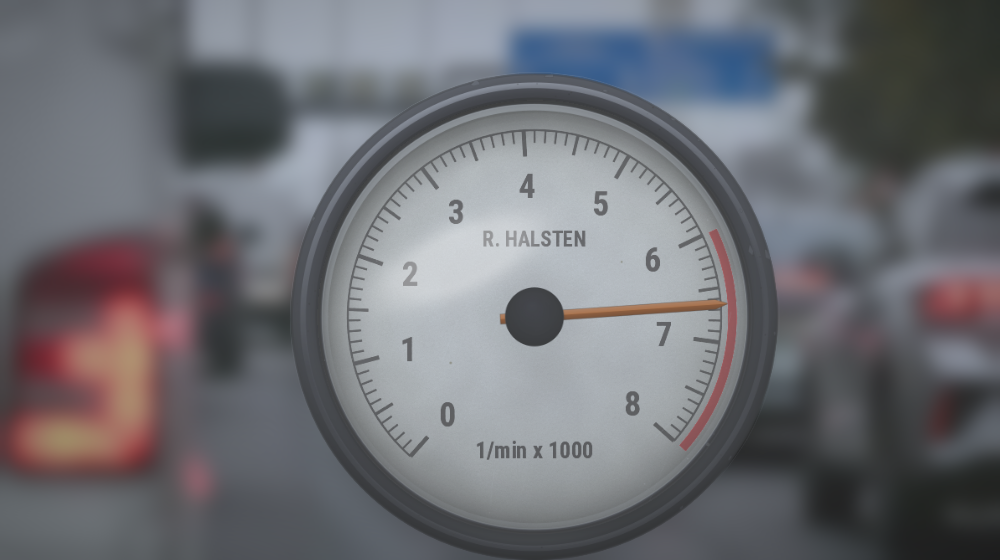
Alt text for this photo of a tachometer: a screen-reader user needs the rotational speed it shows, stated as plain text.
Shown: 6650 rpm
